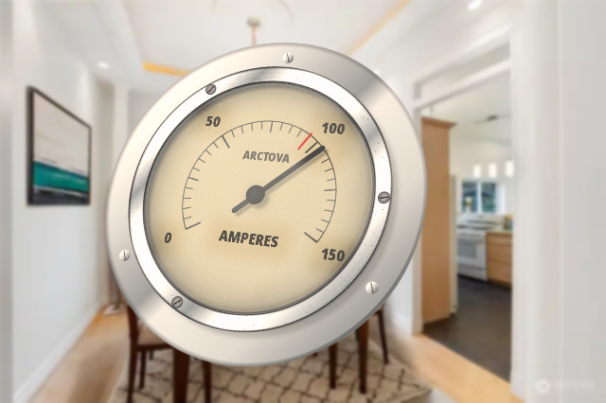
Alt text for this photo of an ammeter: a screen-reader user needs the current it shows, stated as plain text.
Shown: 105 A
